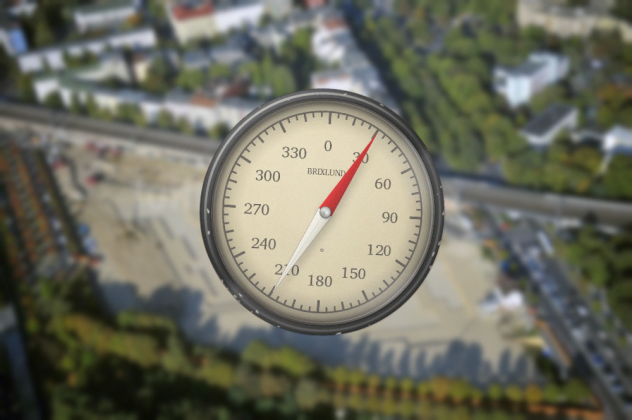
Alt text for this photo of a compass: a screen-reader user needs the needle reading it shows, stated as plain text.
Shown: 30 °
